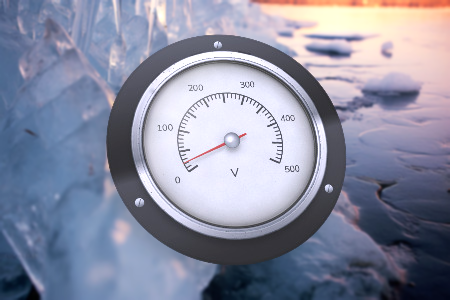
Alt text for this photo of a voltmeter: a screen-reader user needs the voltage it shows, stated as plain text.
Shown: 20 V
